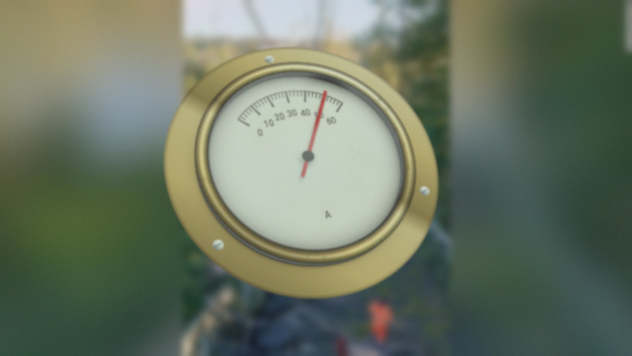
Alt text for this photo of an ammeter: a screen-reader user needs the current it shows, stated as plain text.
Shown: 50 A
